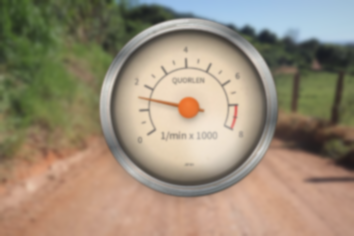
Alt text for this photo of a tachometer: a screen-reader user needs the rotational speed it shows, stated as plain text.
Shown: 1500 rpm
